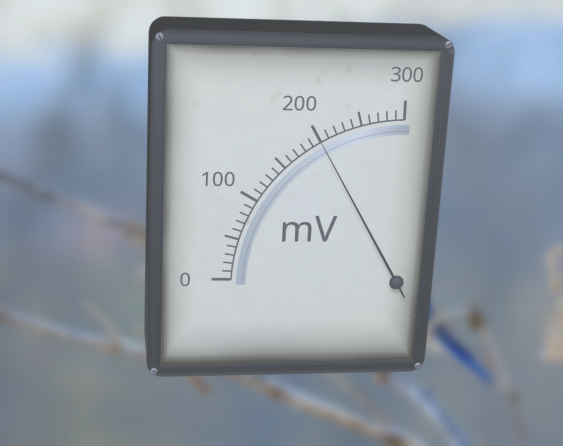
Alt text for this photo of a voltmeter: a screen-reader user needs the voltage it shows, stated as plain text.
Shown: 200 mV
